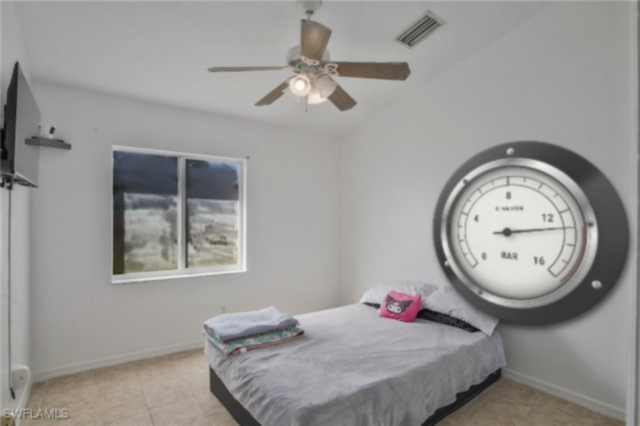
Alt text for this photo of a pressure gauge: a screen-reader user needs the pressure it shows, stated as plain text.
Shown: 13 bar
